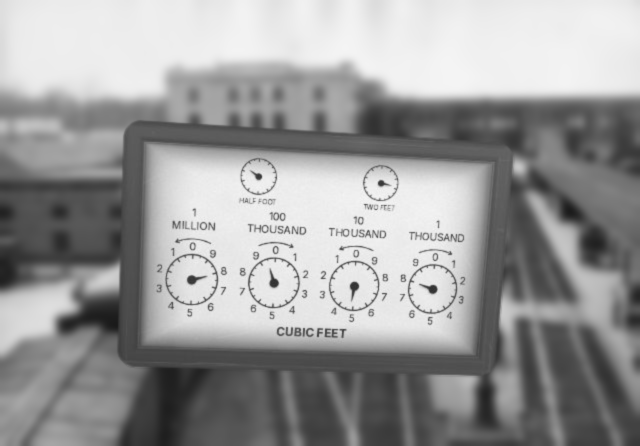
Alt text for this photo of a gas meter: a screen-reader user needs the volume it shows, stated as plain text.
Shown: 794800 ft³
